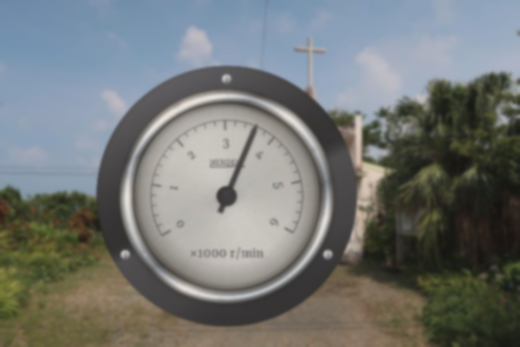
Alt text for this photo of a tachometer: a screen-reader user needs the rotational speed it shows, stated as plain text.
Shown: 3600 rpm
